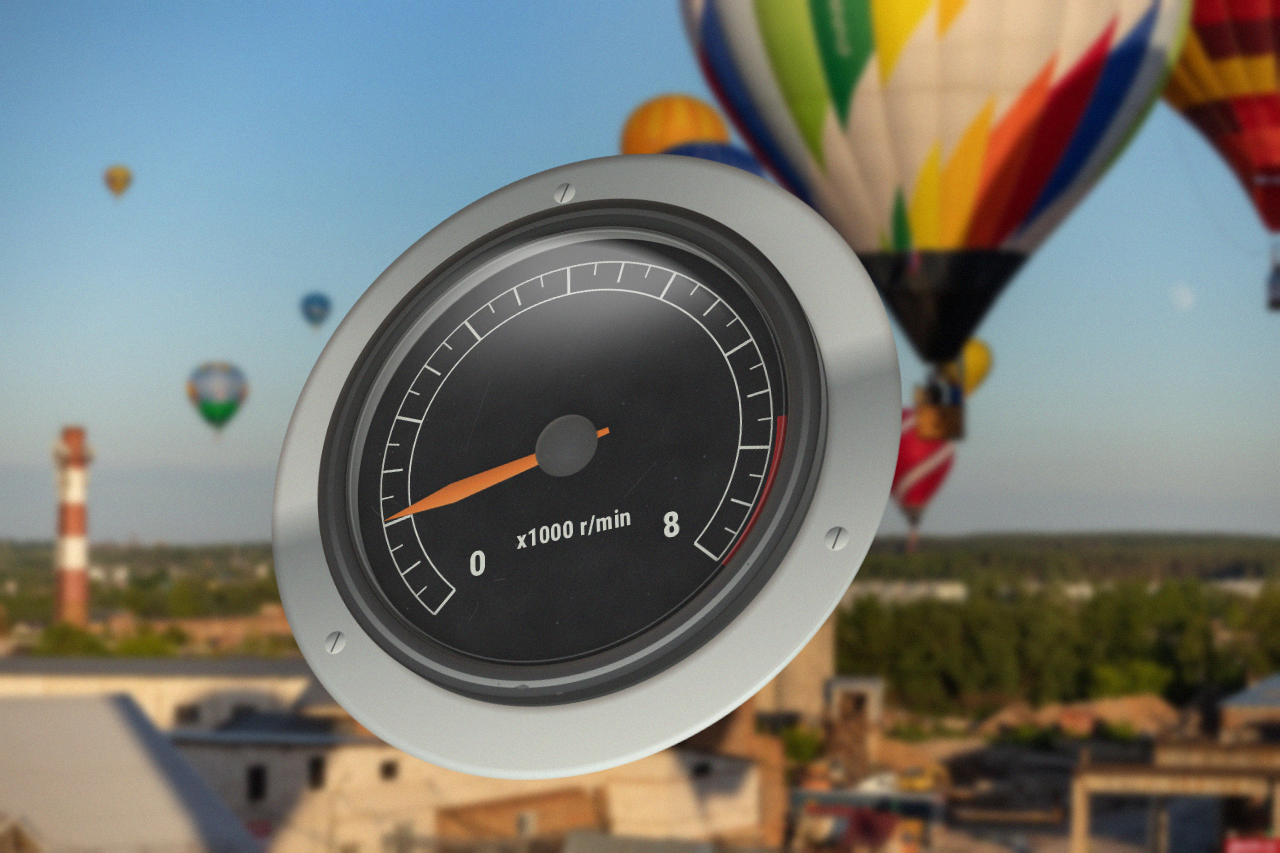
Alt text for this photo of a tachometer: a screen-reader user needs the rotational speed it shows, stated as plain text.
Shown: 1000 rpm
